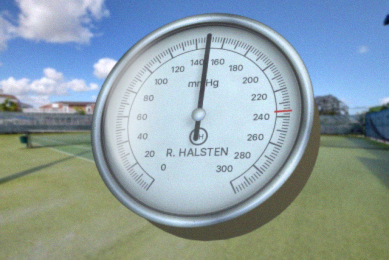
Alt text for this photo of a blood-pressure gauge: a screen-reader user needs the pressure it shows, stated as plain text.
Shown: 150 mmHg
